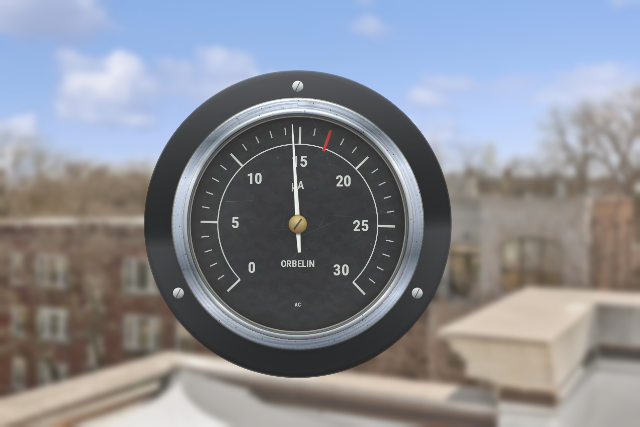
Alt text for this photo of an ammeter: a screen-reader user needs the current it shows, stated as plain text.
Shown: 14.5 µA
